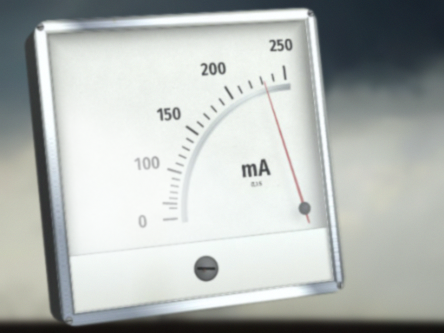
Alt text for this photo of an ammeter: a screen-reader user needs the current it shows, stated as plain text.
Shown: 230 mA
